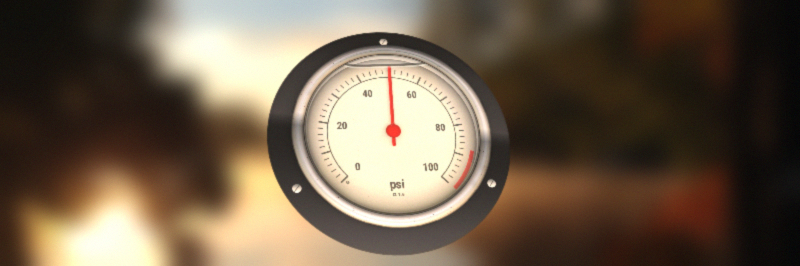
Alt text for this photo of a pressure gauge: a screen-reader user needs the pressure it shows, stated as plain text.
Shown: 50 psi
